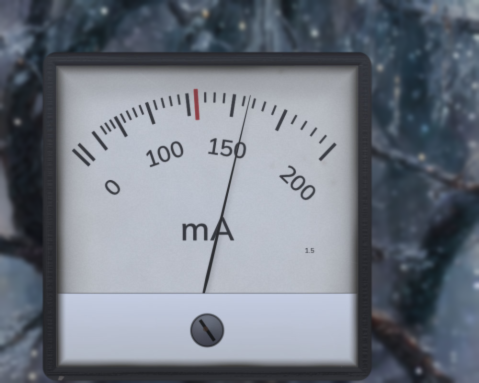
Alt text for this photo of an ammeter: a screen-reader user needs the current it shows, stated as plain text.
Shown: 157.5 mA
